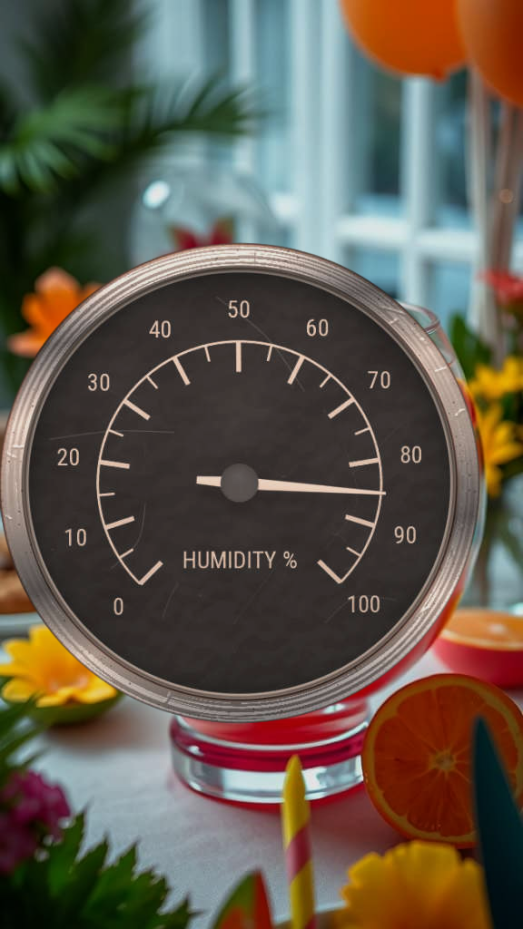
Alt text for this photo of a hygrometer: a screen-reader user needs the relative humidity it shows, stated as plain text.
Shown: 85 %
